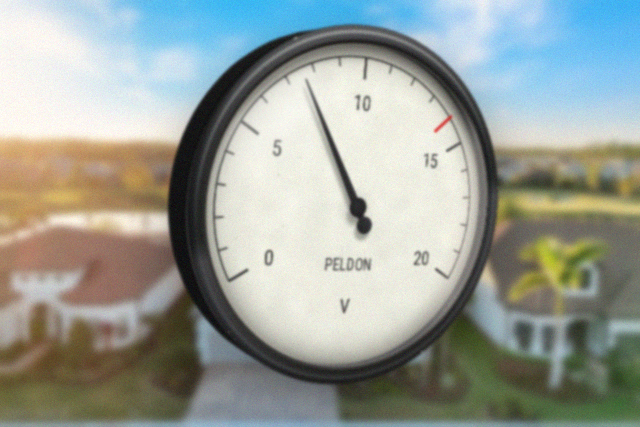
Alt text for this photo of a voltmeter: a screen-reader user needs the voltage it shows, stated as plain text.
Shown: 7.5 V
